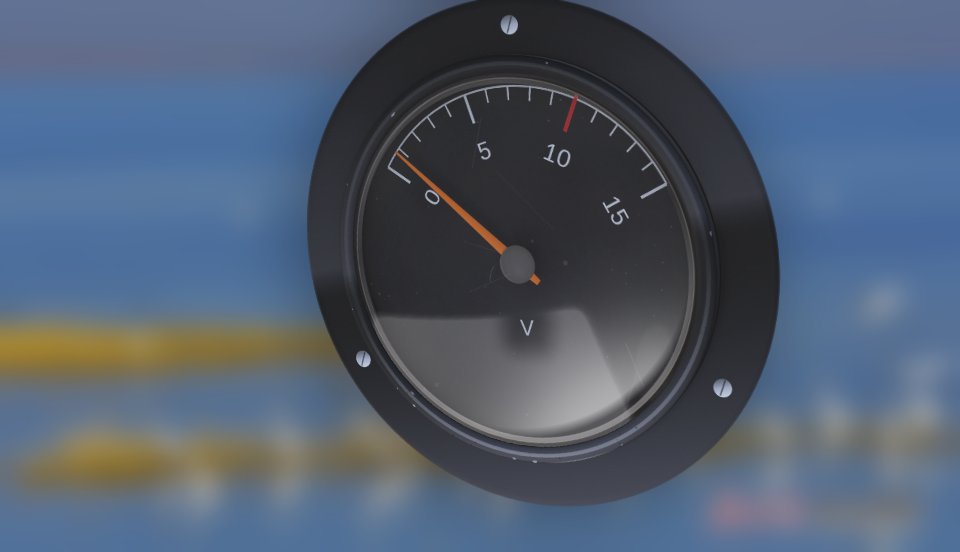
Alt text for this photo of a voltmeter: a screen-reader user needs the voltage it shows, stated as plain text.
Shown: 1 V
